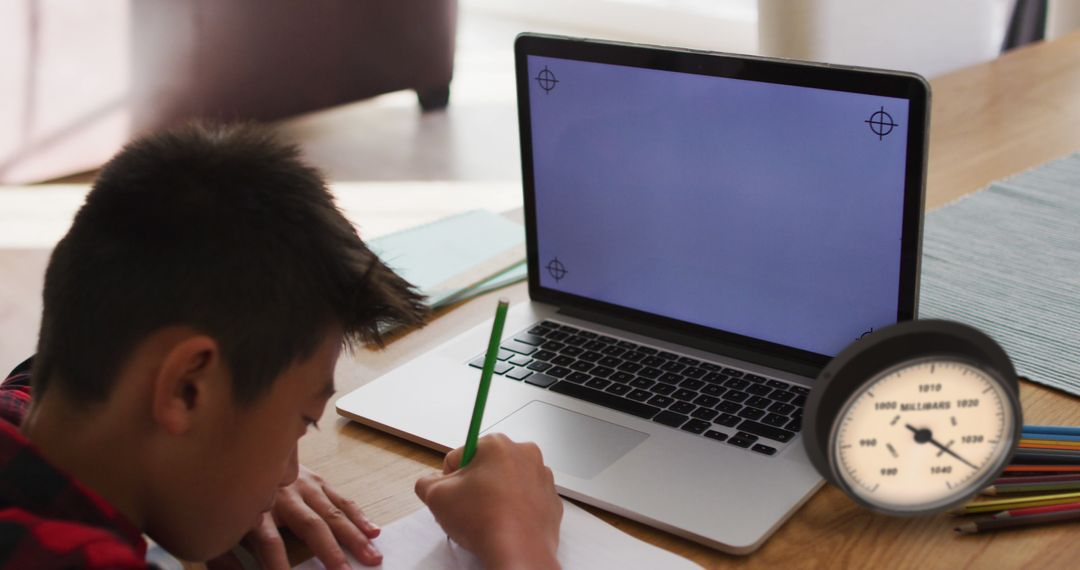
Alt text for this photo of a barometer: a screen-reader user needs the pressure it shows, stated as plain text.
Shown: 1035 mbar
